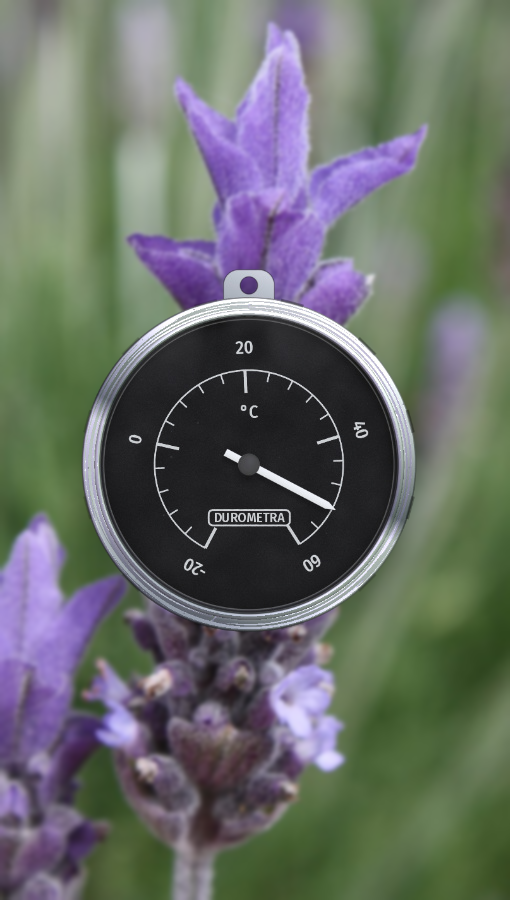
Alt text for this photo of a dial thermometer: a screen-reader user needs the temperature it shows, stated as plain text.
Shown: 52 °C
